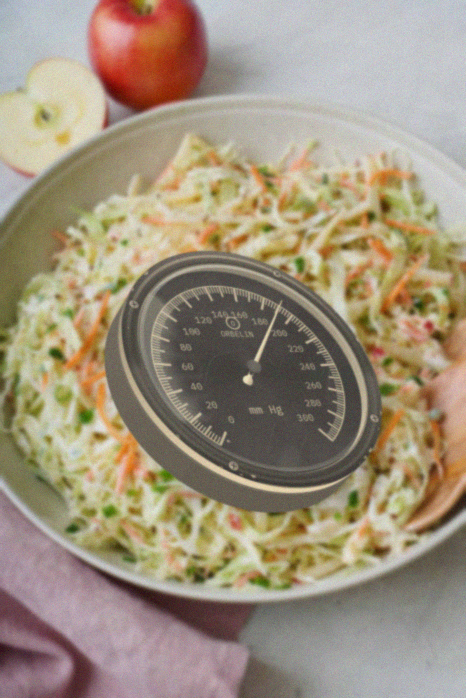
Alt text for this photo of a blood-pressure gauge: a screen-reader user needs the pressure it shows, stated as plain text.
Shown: 190 mmHg
